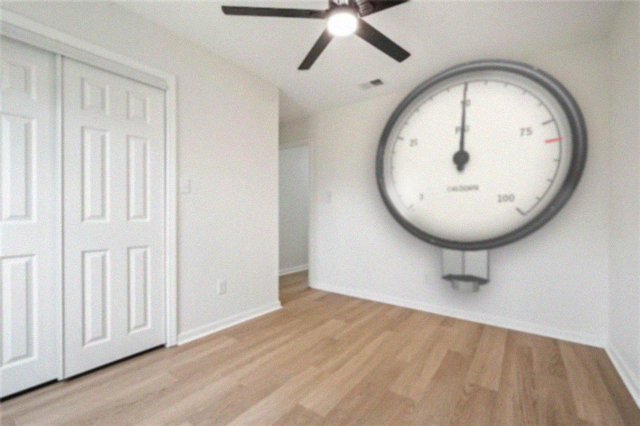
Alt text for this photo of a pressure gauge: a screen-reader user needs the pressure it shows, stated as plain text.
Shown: 50 psi
